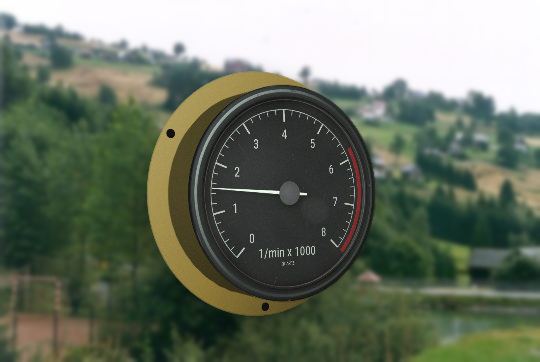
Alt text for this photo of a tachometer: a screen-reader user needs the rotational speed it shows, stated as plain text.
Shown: 1500 rpm
